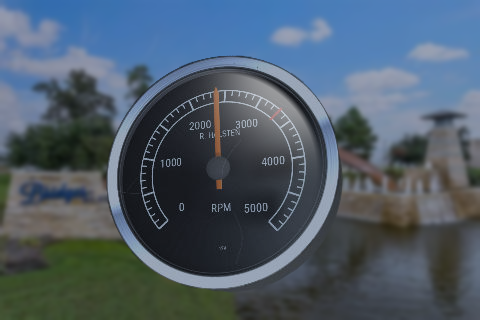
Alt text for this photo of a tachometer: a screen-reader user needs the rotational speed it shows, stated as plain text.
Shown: 2400 rpm
